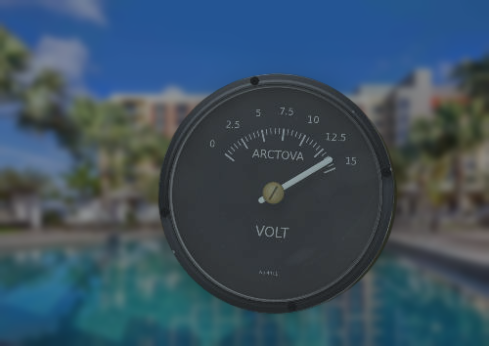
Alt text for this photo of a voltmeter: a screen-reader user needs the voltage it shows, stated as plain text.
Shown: 14 V
